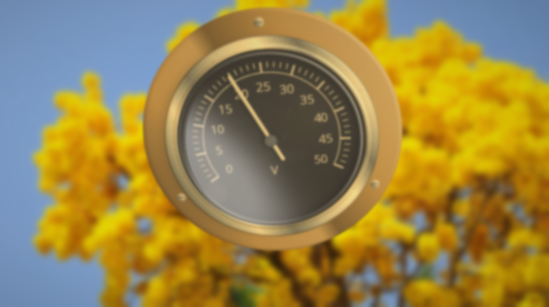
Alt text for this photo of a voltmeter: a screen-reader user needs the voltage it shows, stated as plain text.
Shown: 20 V
